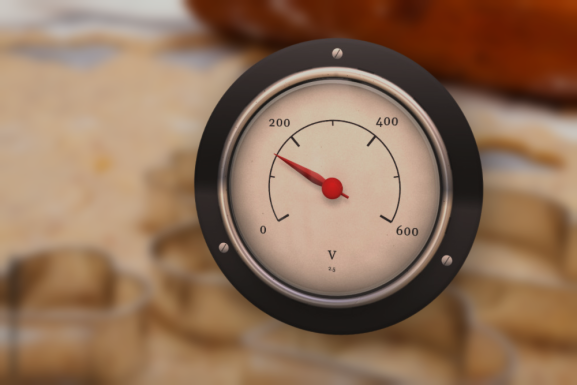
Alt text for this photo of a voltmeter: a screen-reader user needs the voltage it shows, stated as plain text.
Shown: 150 V
